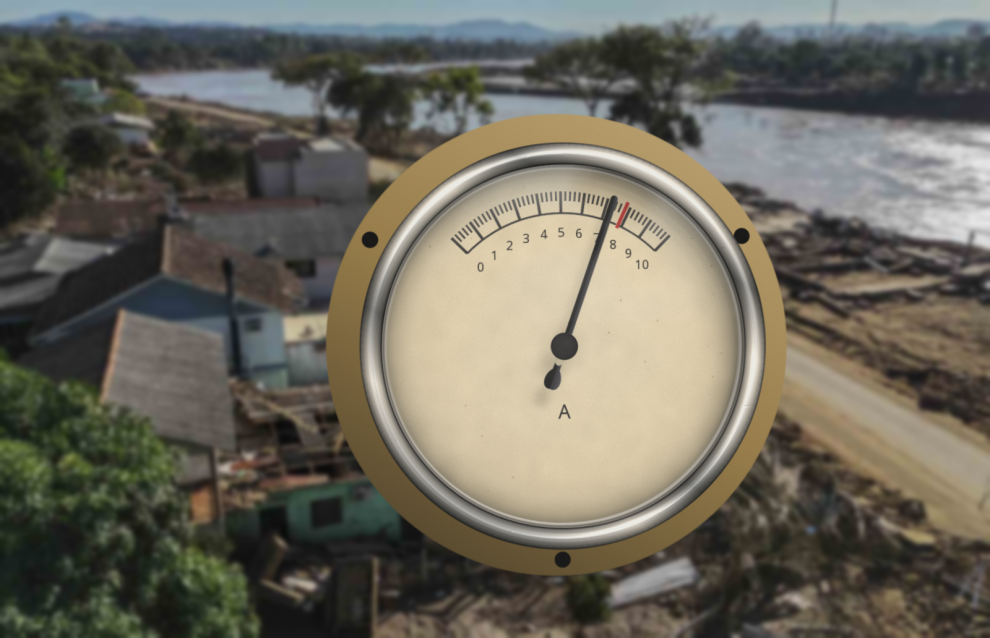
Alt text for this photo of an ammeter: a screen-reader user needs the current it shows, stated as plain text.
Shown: 7.2 A
